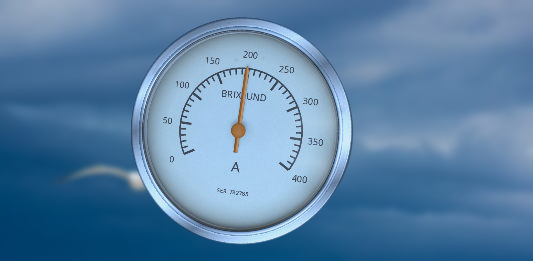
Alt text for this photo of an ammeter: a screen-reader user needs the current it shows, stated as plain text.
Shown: 200 A
